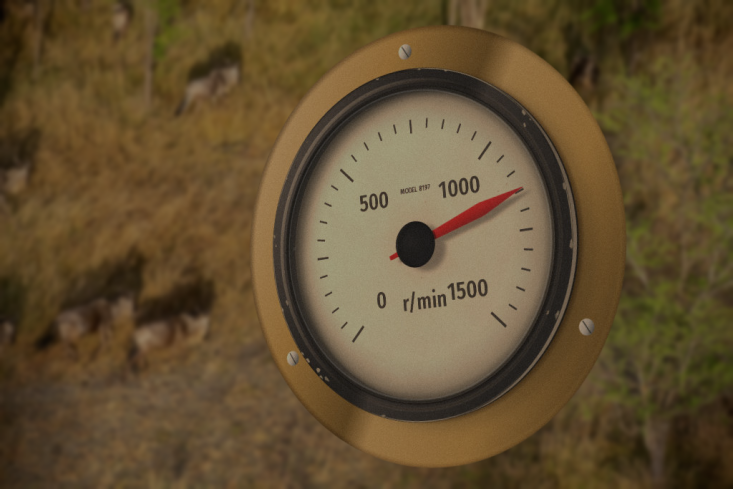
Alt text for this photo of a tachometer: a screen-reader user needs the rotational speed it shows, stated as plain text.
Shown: 1150 rpm
